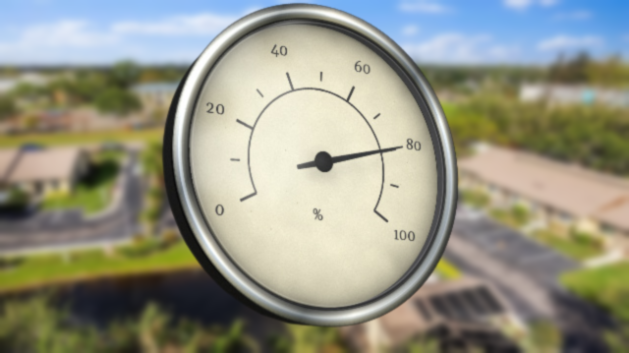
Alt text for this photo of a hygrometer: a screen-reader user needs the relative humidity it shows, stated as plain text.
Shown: 80 %
